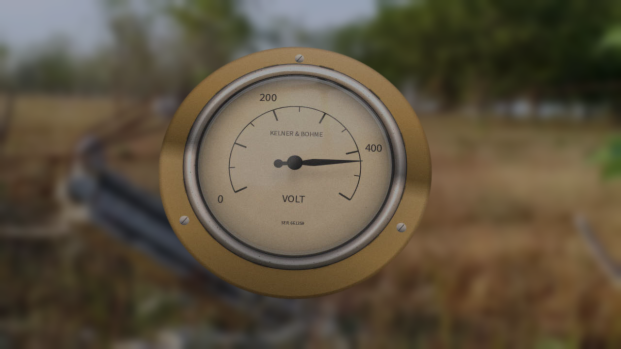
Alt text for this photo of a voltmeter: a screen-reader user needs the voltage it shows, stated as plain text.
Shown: 425 V
